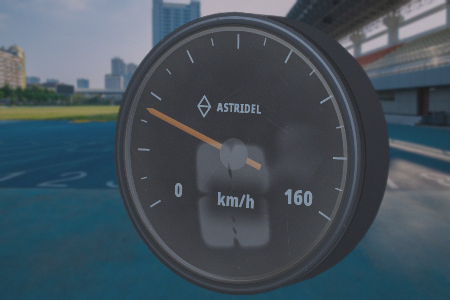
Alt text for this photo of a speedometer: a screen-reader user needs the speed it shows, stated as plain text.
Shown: 35 km/h
